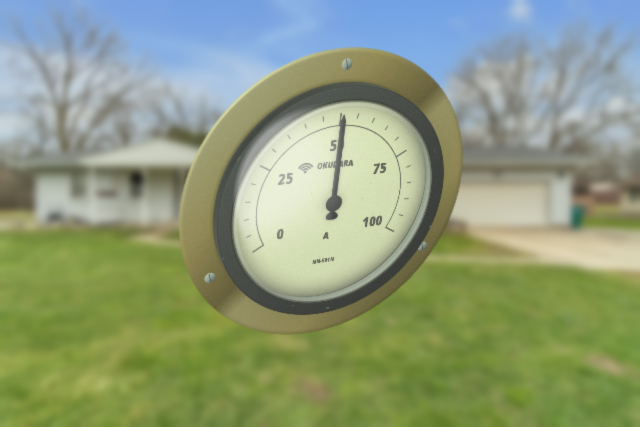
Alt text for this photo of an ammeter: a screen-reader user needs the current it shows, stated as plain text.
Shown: 50 A
